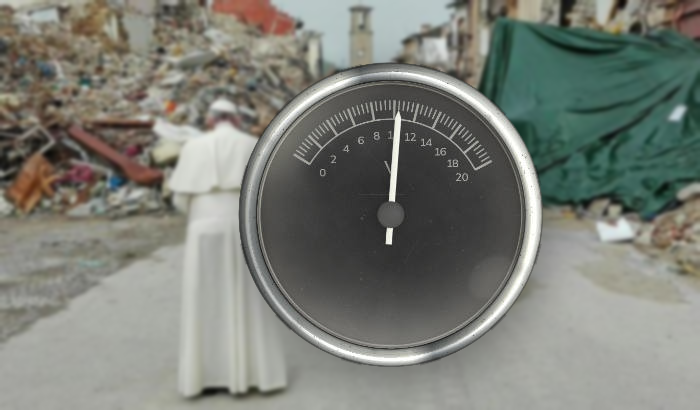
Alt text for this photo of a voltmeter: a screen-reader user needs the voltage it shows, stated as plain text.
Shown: 10.4 V
